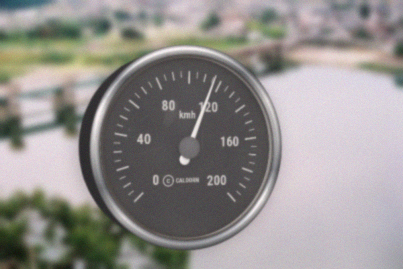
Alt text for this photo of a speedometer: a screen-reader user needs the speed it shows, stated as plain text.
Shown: 115 km/h
